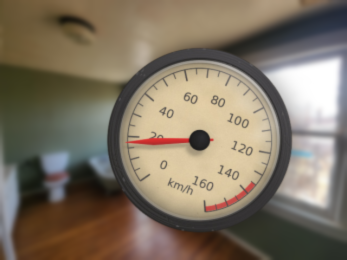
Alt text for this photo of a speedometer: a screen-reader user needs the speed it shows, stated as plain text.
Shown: 17.5 km/h
